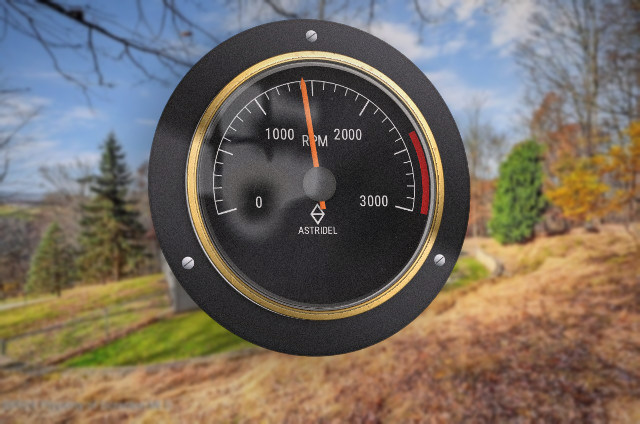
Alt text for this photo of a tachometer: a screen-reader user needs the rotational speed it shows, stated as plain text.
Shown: 1400 rpm
